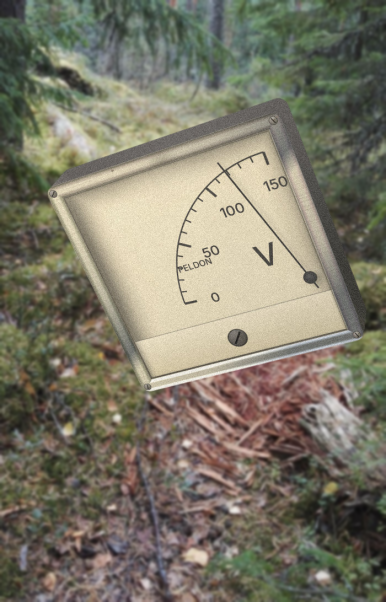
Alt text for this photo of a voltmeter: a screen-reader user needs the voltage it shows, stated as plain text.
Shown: 120 V
